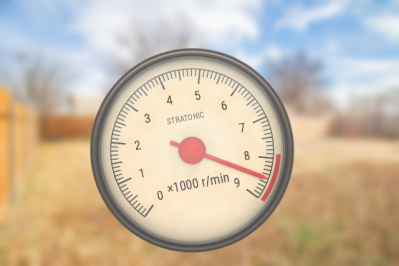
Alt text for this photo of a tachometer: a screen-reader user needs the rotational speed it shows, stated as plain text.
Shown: 8500 rpm
